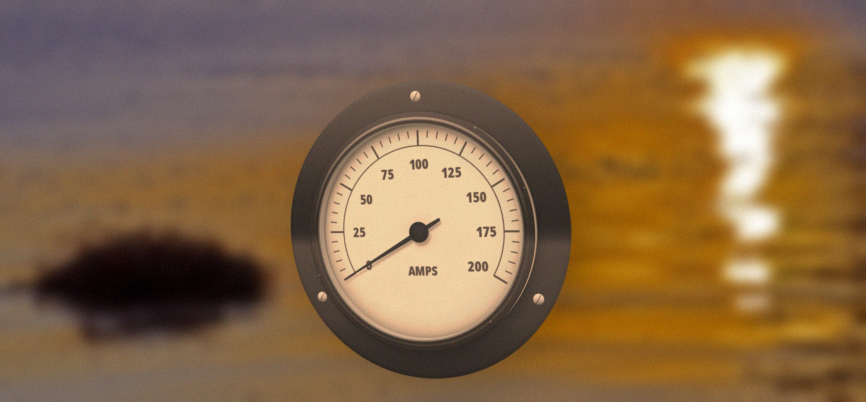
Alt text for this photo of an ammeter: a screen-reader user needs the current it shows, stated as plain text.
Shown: 0 A
